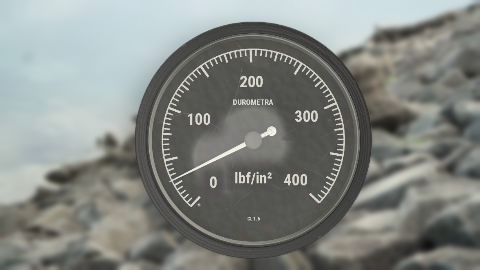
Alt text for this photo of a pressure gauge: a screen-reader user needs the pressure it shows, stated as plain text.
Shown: 30 psi
